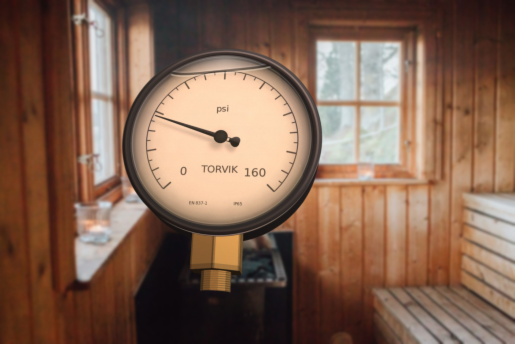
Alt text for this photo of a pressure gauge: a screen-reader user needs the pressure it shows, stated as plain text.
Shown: 37.5 psi
